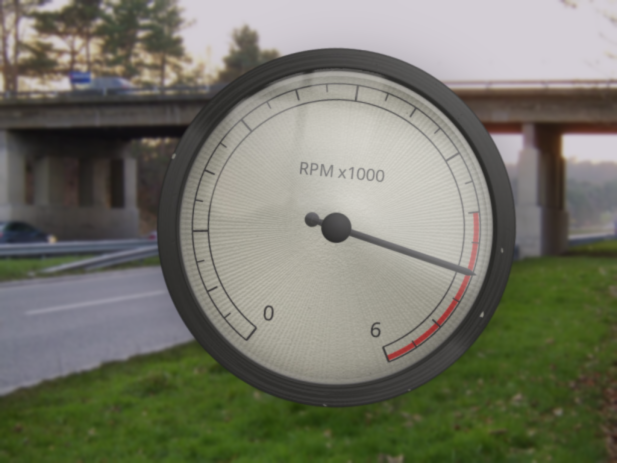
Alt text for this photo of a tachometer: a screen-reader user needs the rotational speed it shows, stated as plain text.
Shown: 5000 rpm
